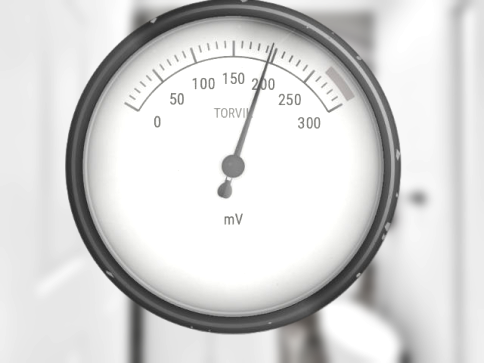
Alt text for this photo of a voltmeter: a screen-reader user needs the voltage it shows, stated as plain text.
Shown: 195 mV
